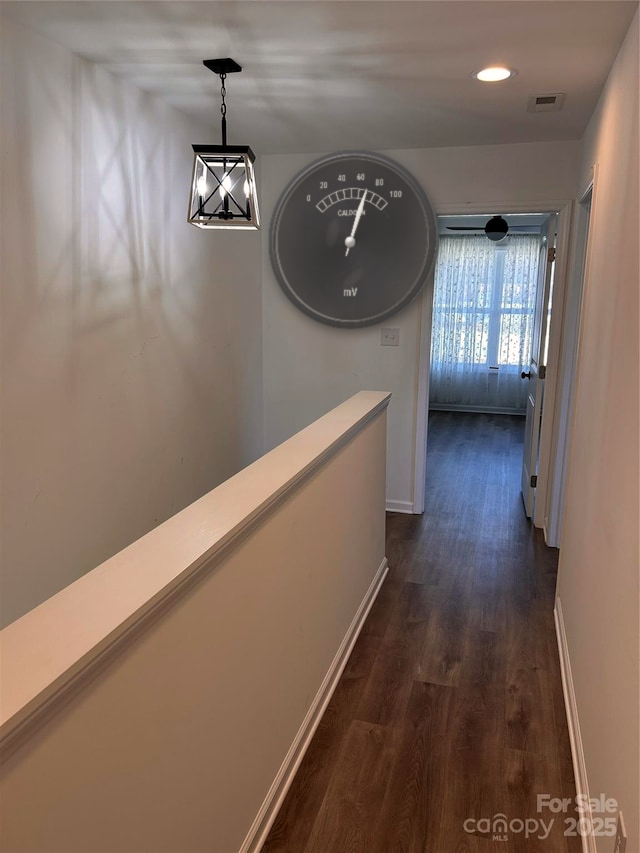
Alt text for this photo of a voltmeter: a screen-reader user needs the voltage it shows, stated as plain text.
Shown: 70 mV
